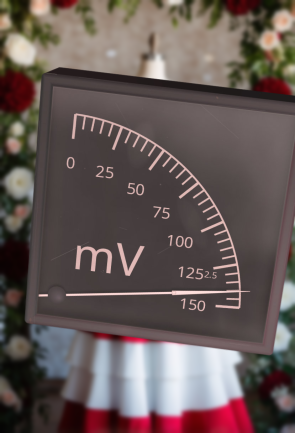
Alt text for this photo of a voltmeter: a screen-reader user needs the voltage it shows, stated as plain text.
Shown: 140 mV
